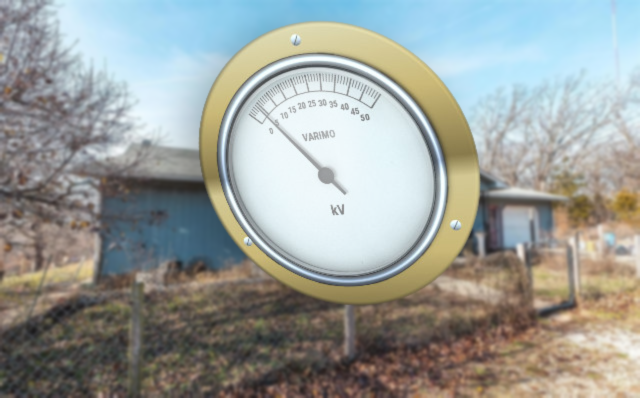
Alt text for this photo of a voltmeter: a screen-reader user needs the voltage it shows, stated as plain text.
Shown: 5 kV
